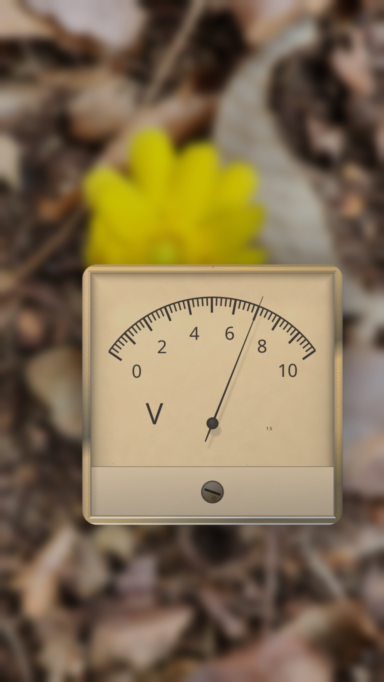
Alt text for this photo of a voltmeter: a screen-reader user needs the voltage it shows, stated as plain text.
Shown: 7 V
